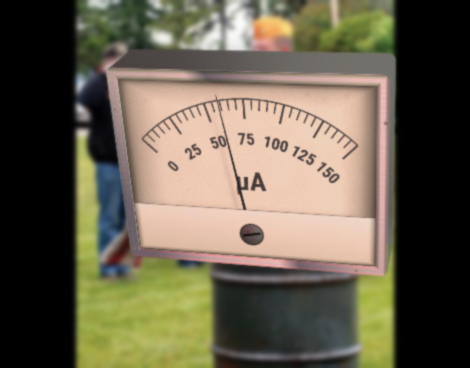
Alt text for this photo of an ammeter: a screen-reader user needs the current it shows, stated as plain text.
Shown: 60 µA
